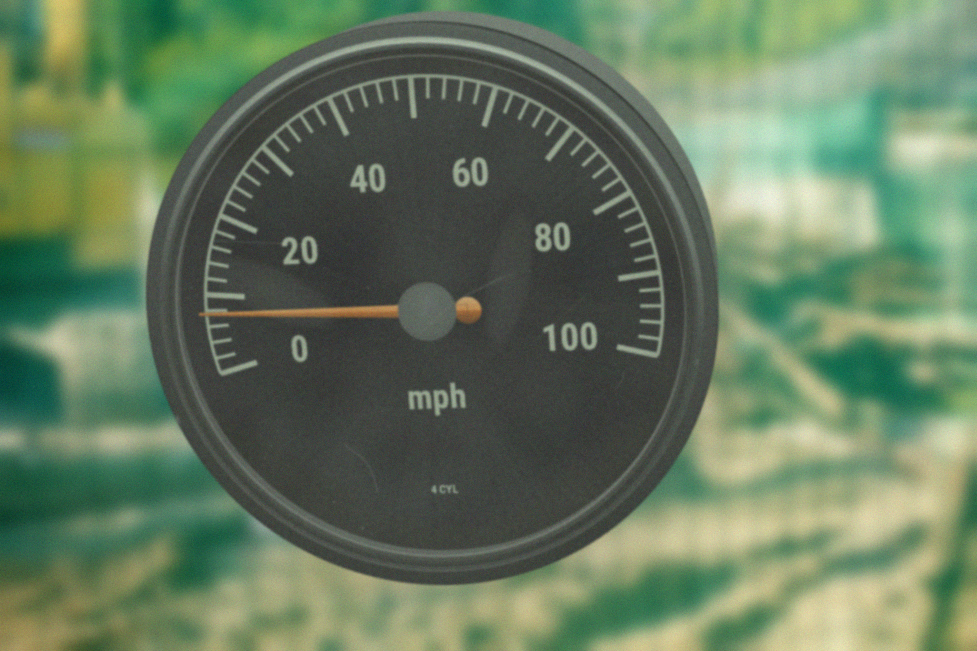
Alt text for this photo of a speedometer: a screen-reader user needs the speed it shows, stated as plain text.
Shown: 8 mph
